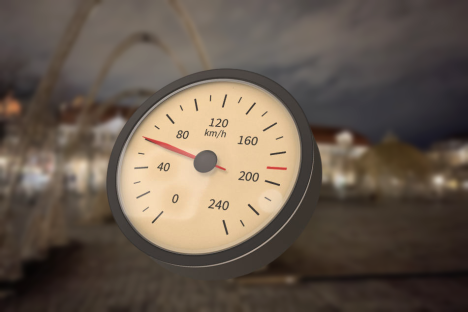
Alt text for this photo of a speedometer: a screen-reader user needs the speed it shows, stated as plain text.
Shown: 60 km/h
